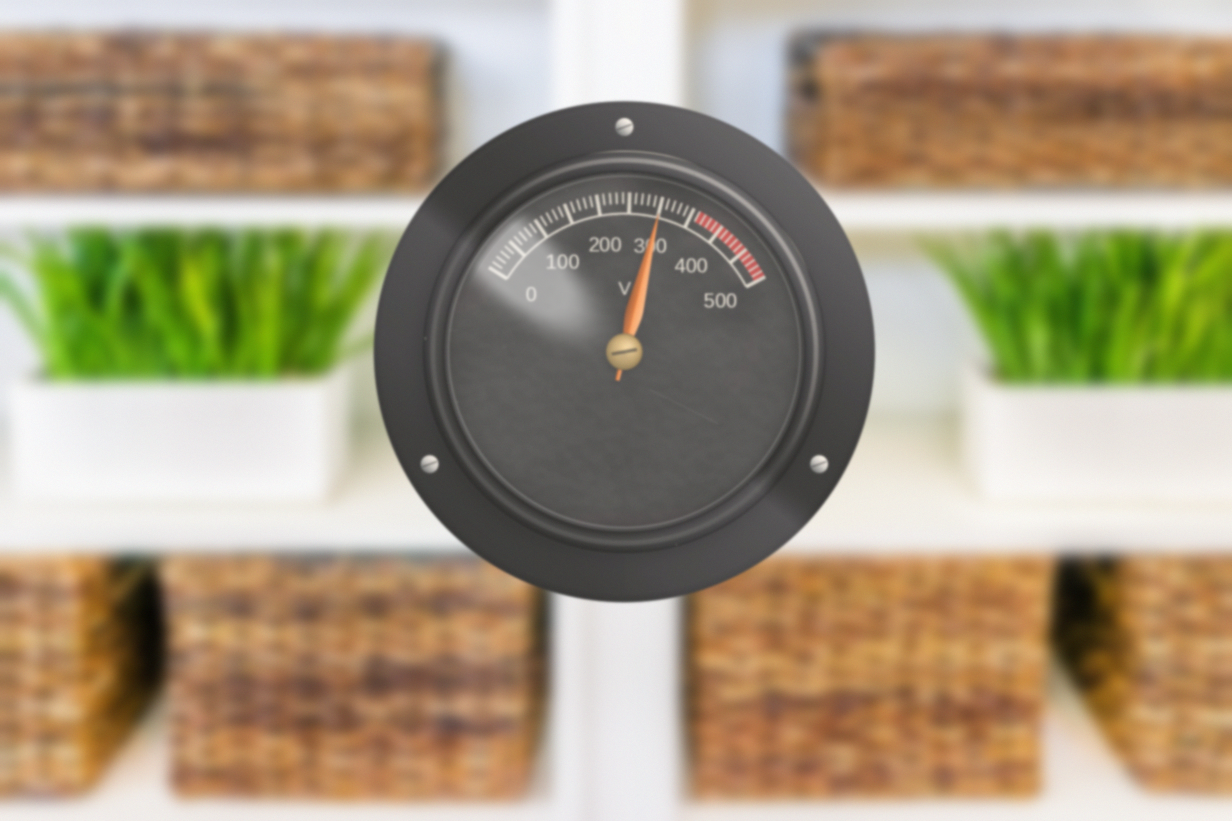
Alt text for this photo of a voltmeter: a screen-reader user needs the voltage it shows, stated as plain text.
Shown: 300 V
